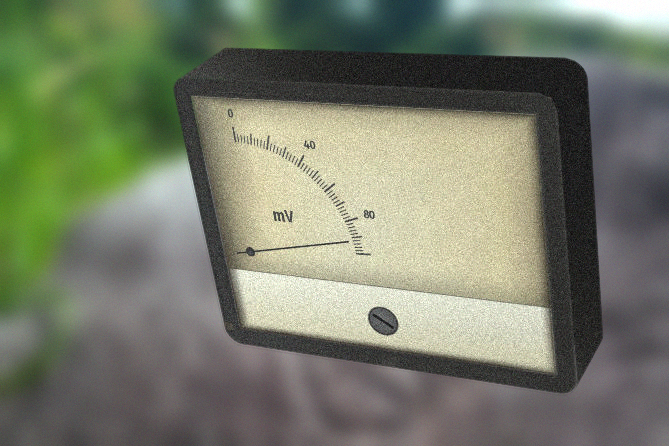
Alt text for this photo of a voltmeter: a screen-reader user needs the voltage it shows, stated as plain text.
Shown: 90 mV
